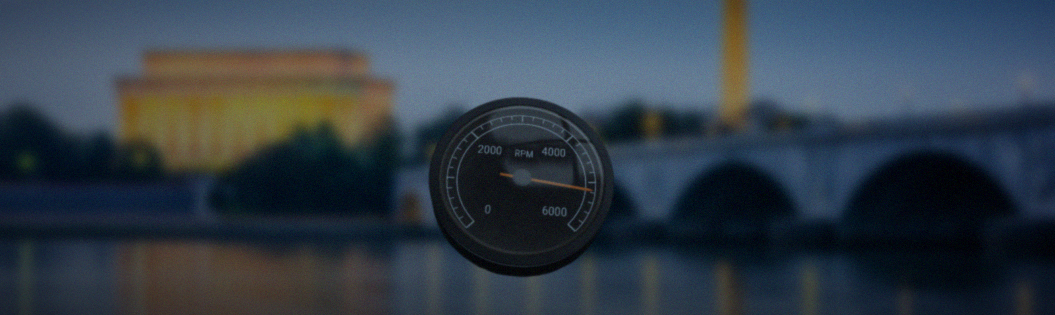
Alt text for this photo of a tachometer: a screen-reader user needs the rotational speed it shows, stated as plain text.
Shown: 5200 rpm
